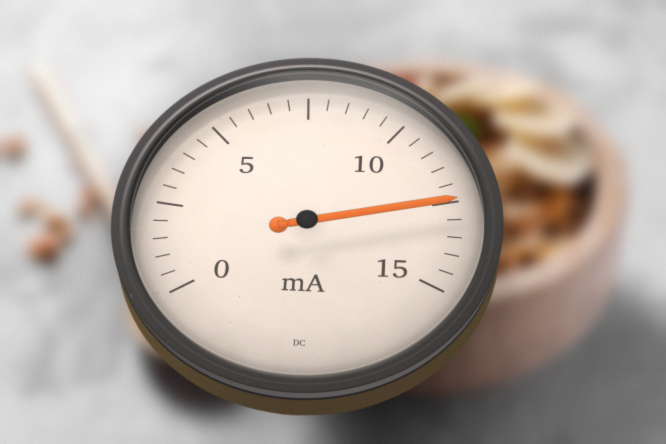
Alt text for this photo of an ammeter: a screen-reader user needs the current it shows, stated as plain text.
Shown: 12.5 mA
